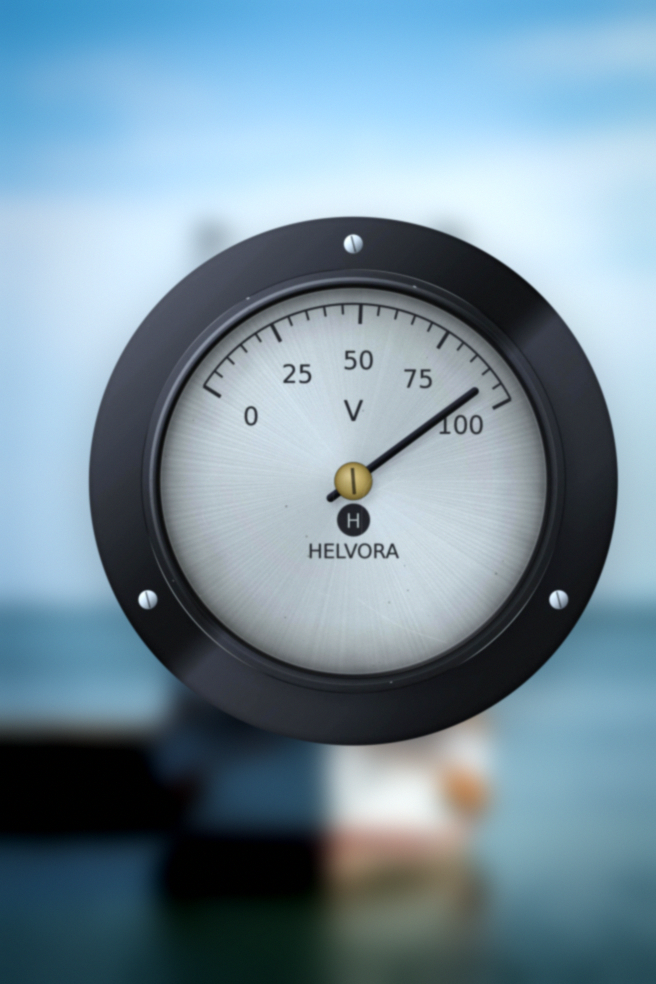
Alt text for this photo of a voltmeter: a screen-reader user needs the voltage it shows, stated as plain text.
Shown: 92.5 V
